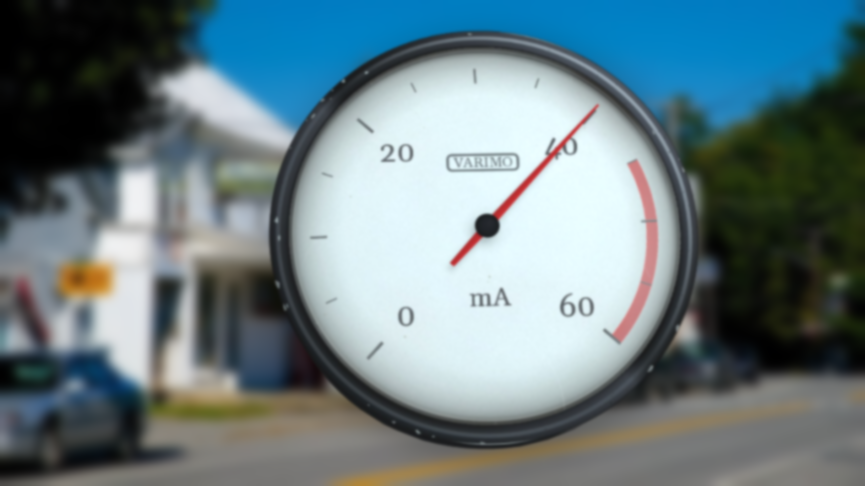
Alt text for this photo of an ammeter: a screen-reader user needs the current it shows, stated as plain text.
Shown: 40 mA
